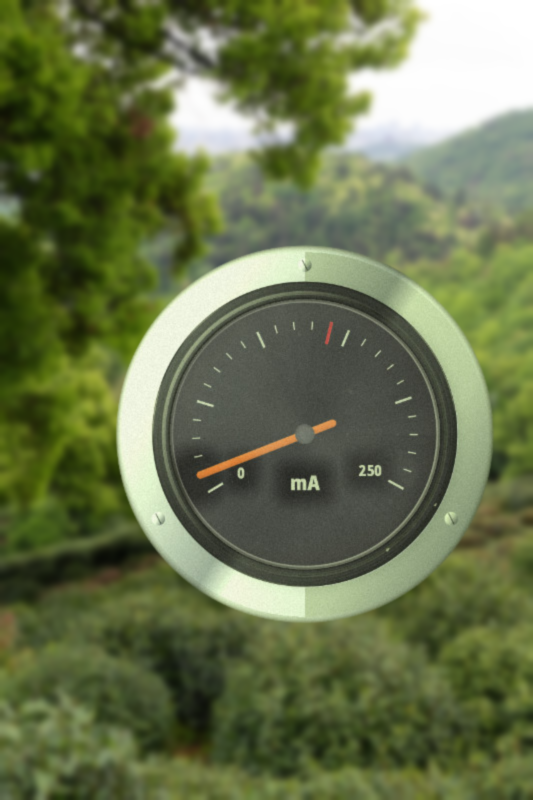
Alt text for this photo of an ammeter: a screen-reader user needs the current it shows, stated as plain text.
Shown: 10 mA
